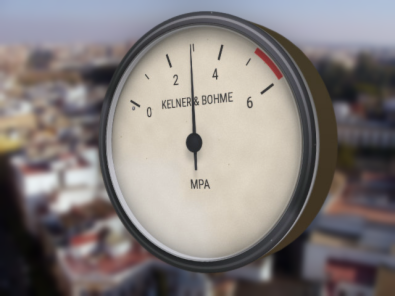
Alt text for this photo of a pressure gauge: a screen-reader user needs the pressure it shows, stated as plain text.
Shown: 3 MPa
